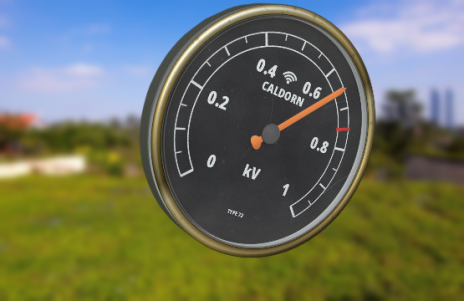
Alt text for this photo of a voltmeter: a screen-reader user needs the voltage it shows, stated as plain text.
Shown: 0.65 kV
